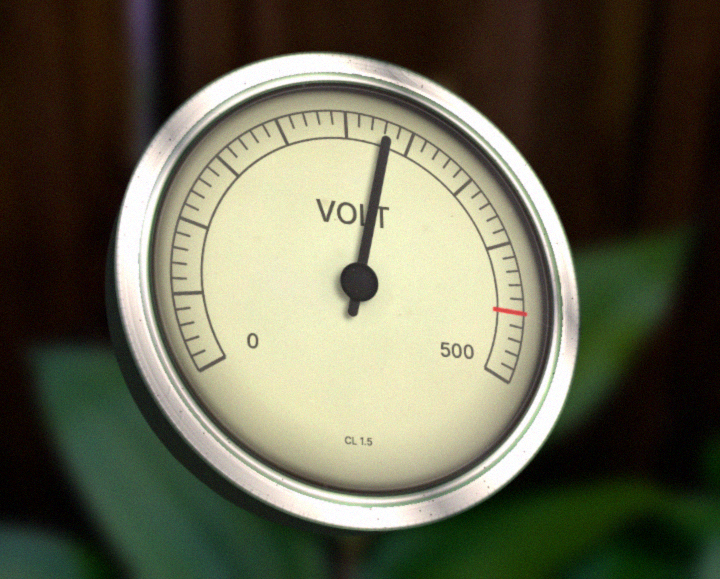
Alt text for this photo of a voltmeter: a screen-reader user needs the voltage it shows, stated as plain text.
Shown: 280 V
